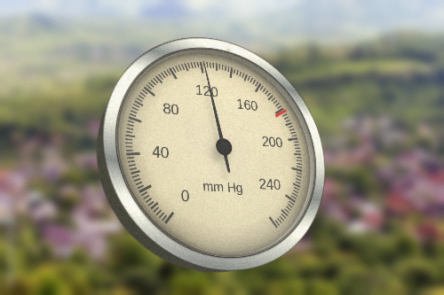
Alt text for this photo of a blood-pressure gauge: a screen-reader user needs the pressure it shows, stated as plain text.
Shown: 120 mmHg
